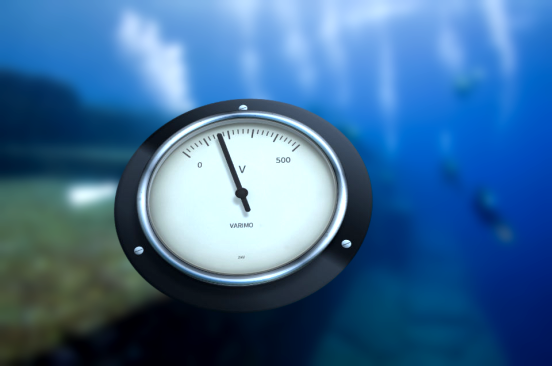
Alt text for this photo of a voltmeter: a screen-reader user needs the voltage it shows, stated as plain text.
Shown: 160 V
